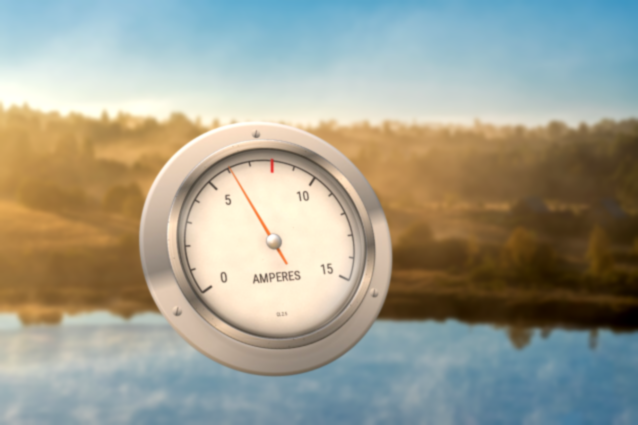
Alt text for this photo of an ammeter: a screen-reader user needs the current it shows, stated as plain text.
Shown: 6 A
